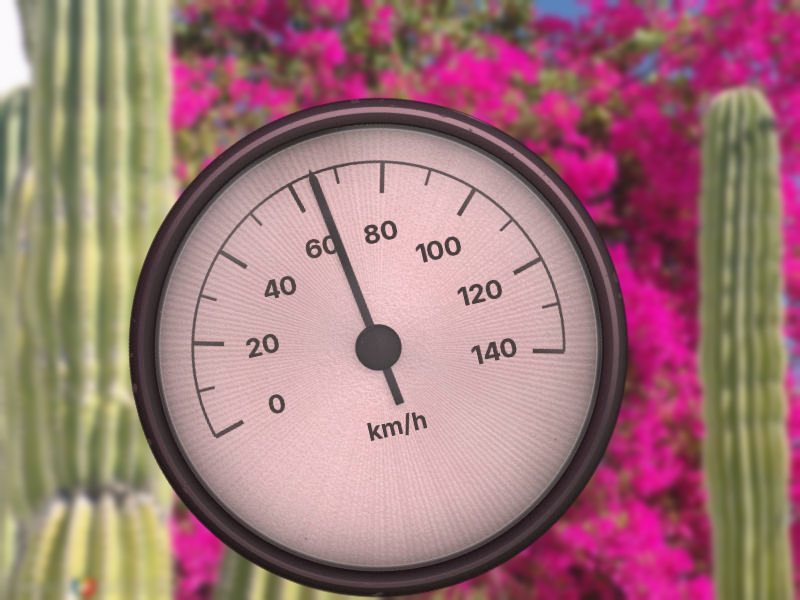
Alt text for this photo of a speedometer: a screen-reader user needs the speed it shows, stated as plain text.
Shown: 65 km/h
